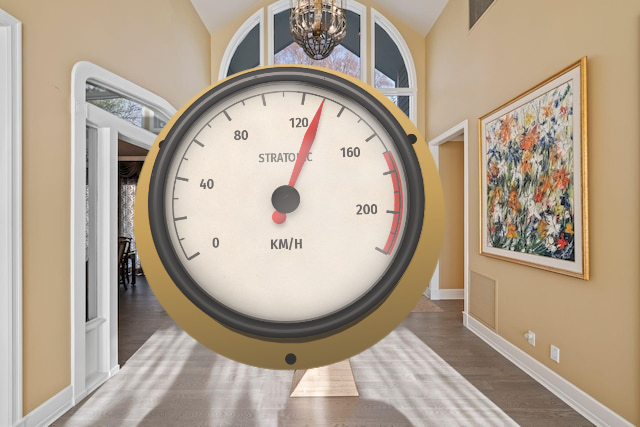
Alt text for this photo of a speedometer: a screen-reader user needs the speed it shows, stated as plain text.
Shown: 130 km/h
